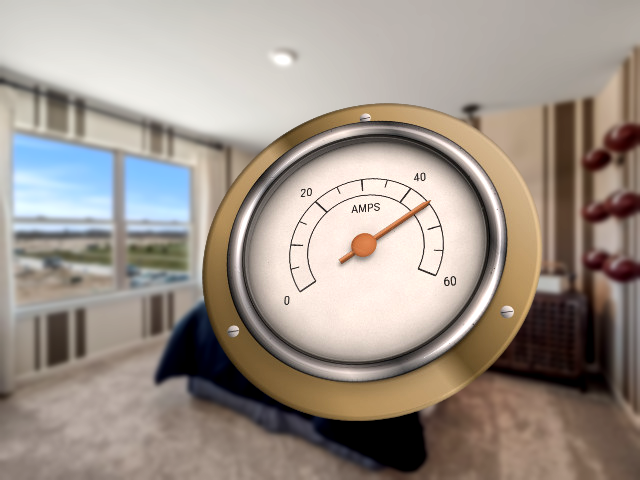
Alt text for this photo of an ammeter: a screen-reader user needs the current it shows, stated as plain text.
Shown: 45 A
